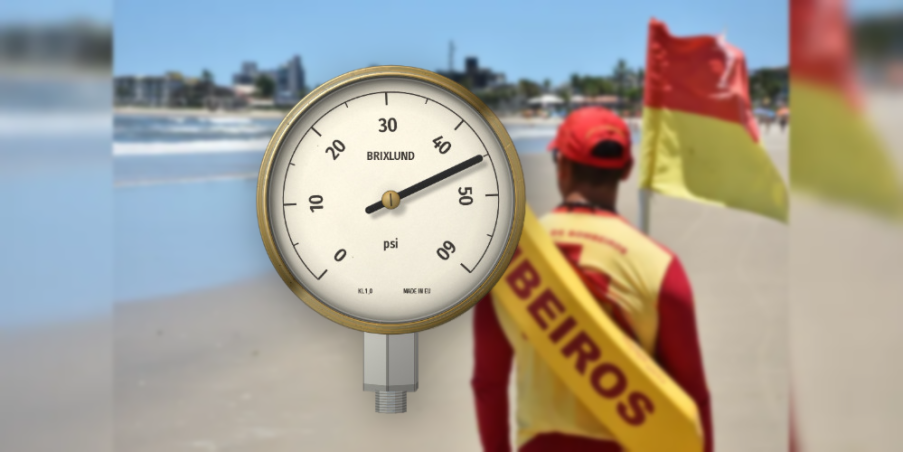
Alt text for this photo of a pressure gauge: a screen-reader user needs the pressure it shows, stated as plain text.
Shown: 45 psi
